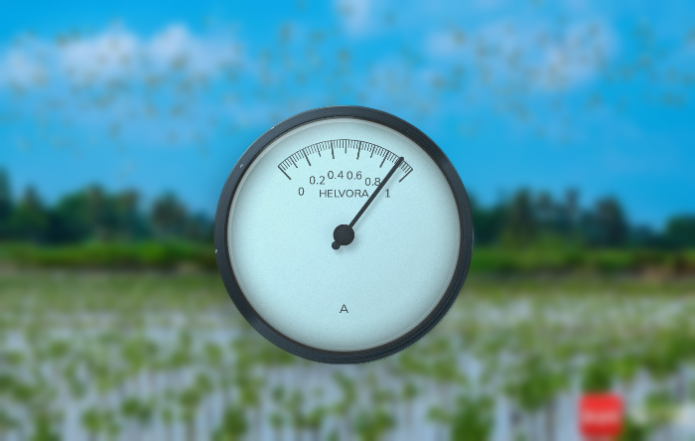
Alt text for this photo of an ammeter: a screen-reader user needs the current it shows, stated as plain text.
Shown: 0.9 A
